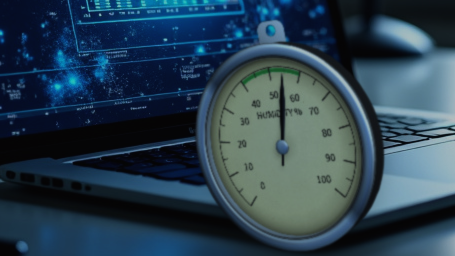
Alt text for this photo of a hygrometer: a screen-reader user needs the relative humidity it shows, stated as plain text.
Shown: 55 %
